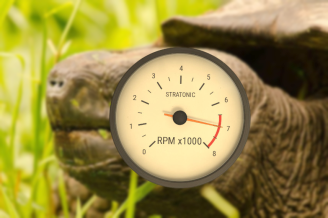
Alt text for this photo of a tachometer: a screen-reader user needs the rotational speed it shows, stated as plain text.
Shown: 7000 rpm
